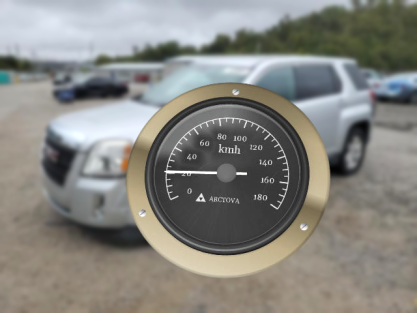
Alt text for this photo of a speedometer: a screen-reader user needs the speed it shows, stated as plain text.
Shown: 20 km/h
